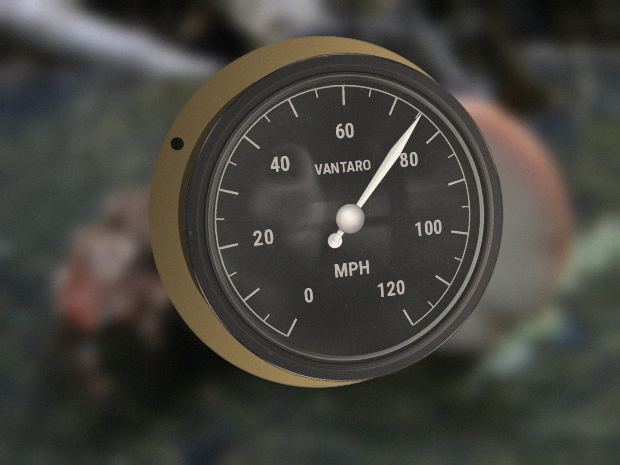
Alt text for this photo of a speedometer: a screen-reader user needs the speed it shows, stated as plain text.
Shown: 75 mph
